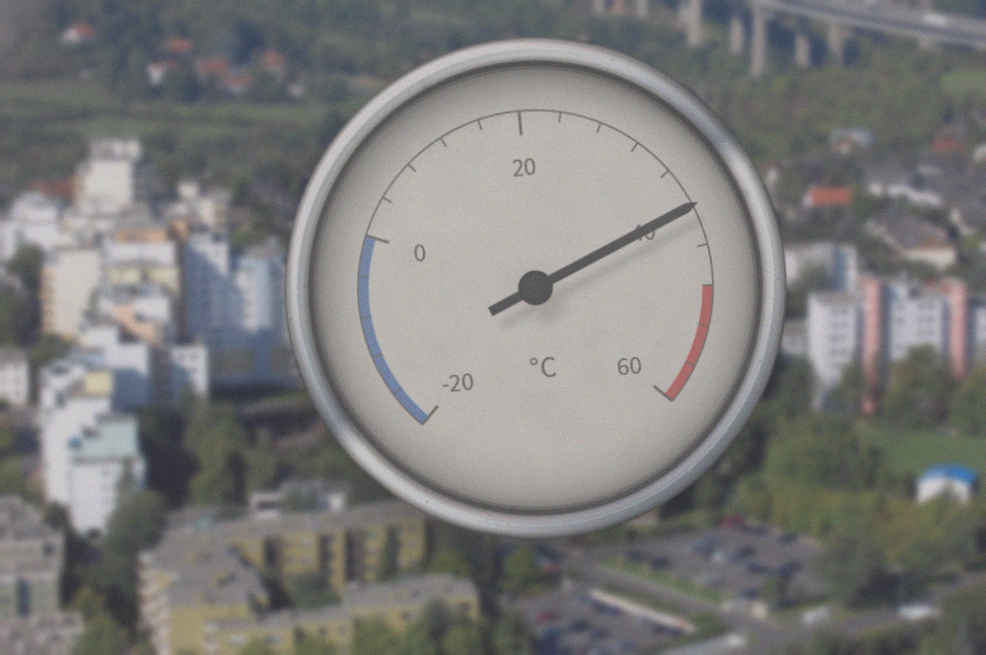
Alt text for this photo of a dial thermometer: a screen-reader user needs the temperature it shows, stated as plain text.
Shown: 40 °C
